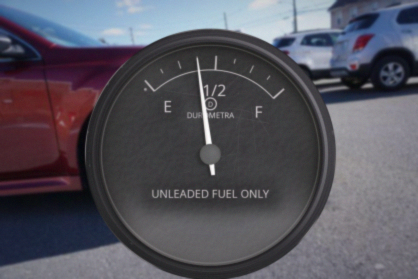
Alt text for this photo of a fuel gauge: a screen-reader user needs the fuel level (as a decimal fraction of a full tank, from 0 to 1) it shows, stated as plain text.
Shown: 0.375
